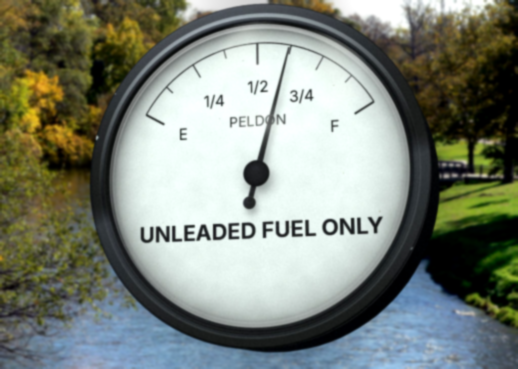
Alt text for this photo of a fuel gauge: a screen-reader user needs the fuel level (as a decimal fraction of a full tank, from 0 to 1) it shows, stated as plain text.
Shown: 0.625
